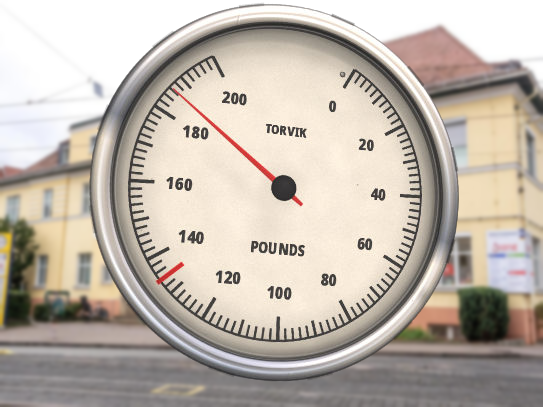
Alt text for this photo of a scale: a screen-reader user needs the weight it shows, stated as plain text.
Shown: 186 lb
